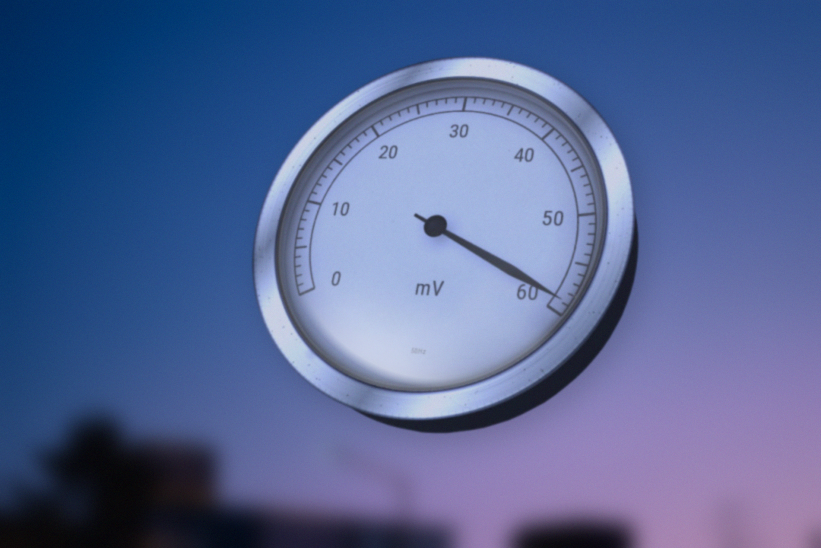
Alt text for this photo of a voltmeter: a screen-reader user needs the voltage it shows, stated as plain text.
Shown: 59 mV
